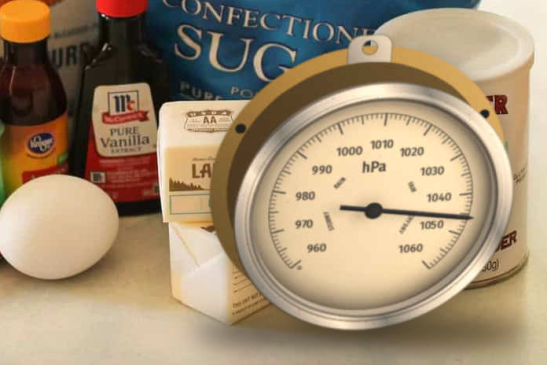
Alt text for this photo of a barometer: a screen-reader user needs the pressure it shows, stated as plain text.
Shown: 1045 hPa
